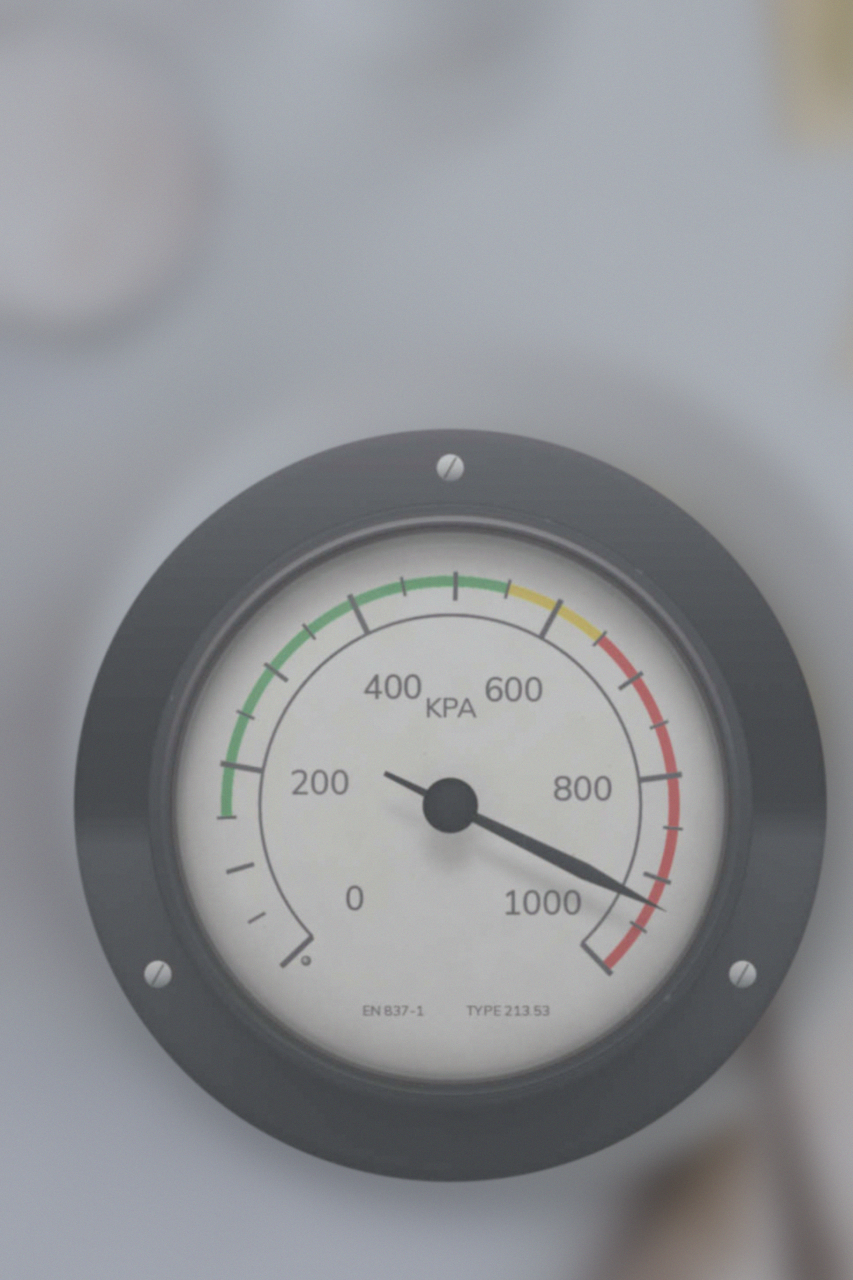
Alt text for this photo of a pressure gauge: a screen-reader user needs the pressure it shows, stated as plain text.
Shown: 925 kPa
